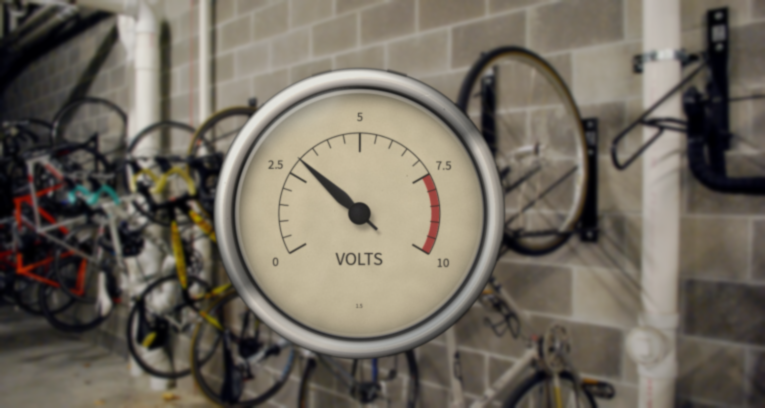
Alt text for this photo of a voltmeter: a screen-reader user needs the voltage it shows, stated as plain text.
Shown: 3 V
